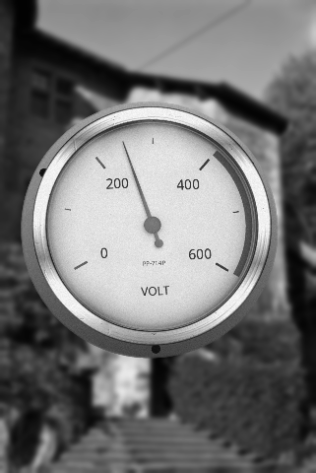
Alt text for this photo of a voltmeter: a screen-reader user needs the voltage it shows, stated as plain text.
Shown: 250 V
